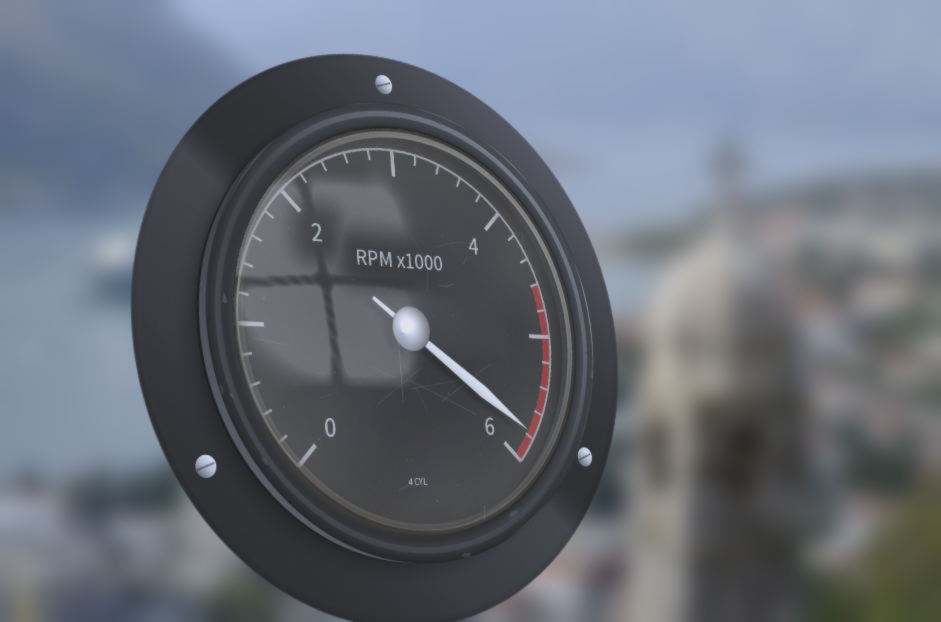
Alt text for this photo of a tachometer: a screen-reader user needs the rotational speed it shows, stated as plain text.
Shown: 5800 rpm
